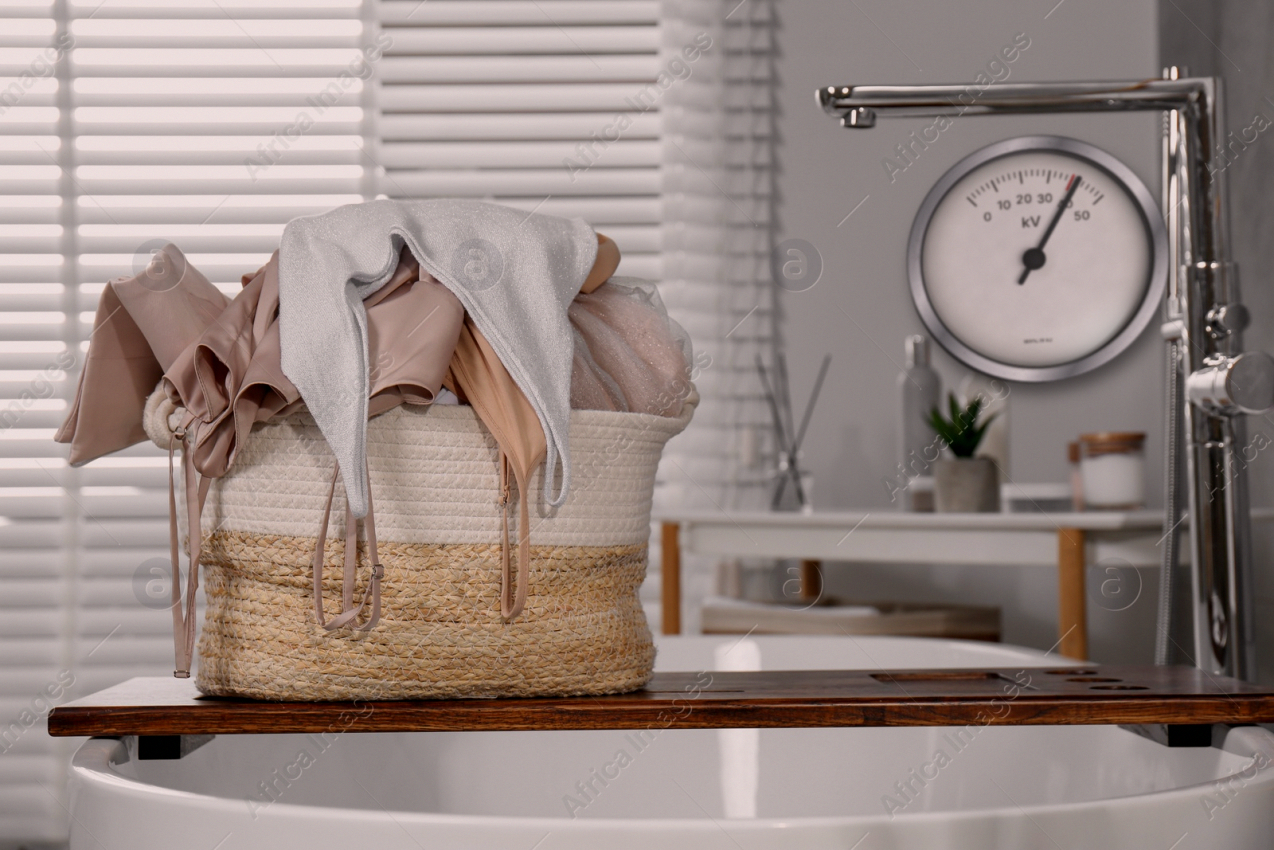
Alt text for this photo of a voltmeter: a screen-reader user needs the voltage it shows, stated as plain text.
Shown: 40 kV
